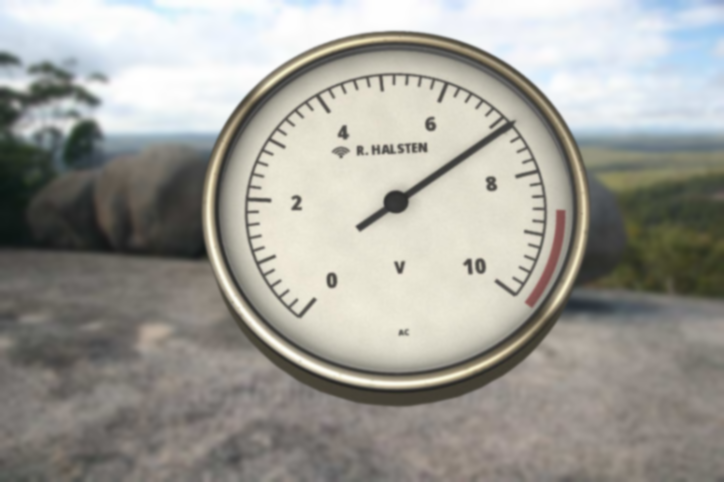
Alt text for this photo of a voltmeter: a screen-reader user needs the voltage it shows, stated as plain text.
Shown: 7.2 V
